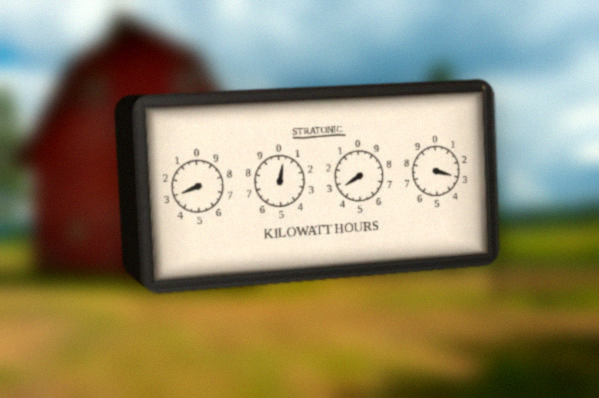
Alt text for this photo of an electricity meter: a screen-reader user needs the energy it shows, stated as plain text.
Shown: 3033 kWh
